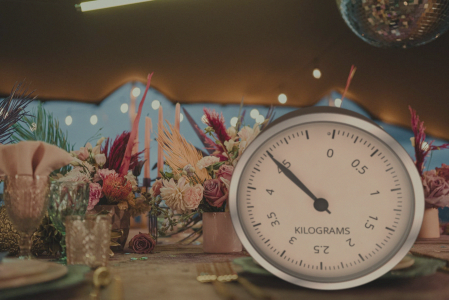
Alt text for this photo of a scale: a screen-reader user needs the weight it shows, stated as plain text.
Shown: 4.5 kg
